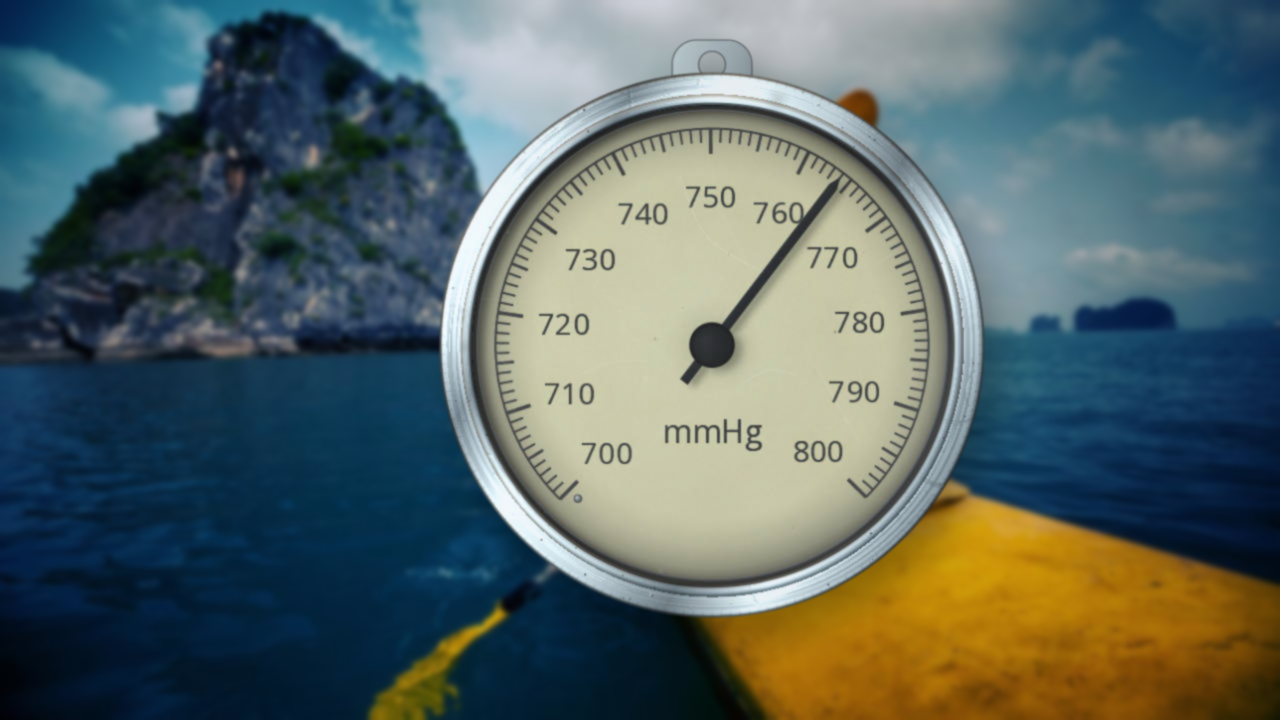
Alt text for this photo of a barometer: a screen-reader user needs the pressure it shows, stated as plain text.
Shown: 764 mmHg
